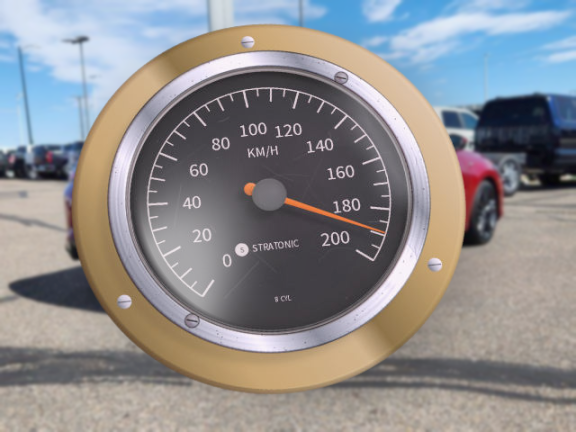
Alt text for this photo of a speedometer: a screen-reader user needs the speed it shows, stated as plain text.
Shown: 190 km/h
